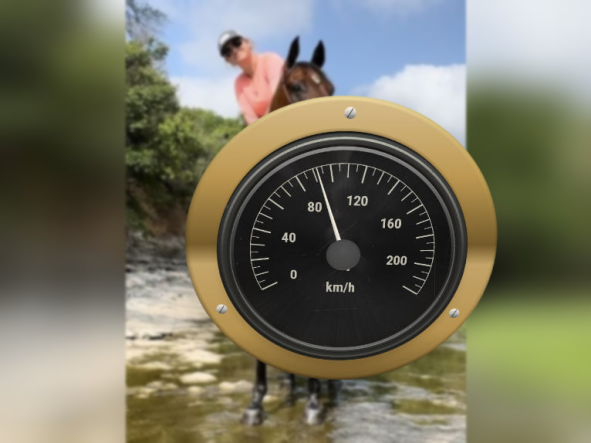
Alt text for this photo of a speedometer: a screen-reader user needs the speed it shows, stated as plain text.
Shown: 92.5 km/h
